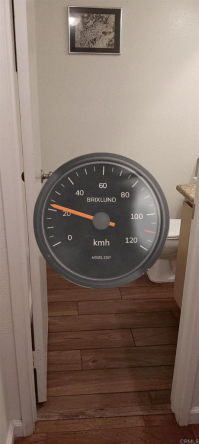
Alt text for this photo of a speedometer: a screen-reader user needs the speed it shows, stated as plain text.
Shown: 22.5 km/h
